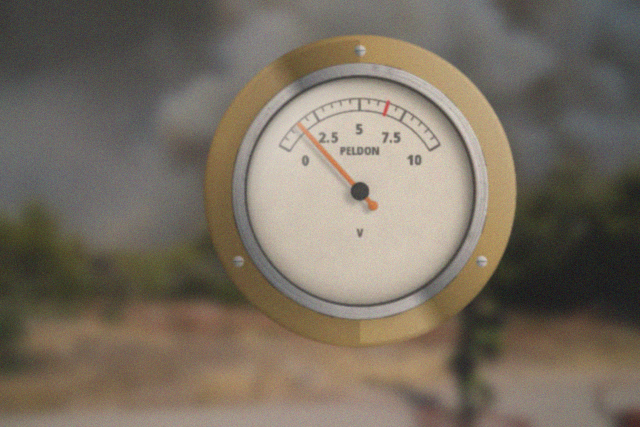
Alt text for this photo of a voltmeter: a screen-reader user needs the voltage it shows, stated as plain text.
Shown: 1.5 V
